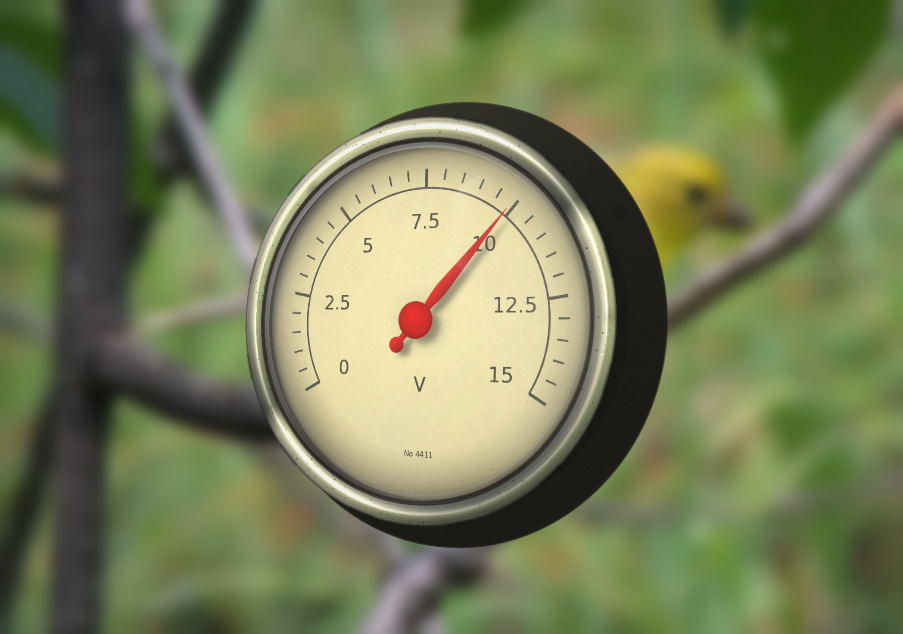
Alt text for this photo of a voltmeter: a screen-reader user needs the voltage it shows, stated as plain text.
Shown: 10 V
